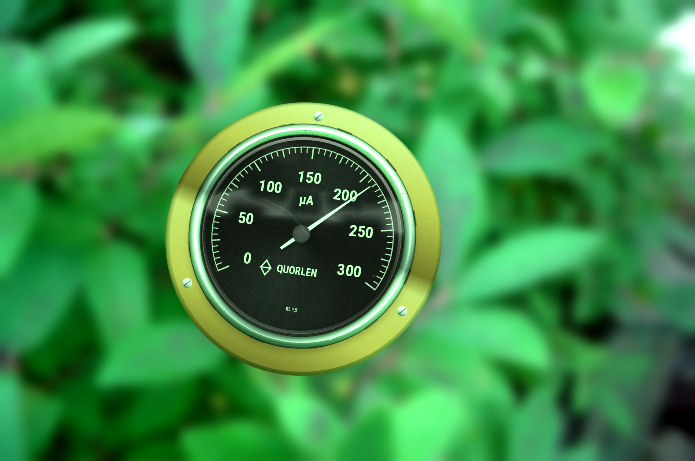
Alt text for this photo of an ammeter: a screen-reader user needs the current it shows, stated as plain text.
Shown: 210 µA
